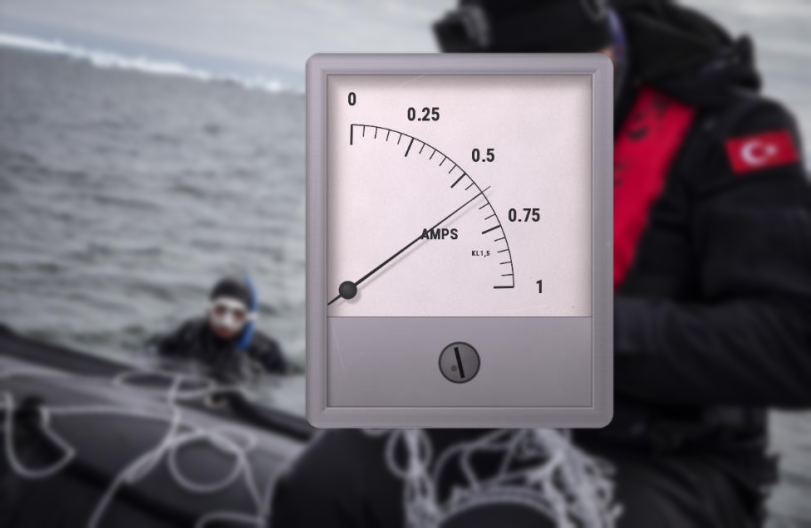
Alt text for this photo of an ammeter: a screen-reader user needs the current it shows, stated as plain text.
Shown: 0.6 A
